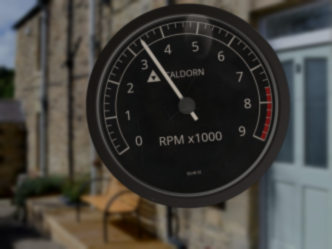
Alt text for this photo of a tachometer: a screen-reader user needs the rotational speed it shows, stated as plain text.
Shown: 3400 rpm
